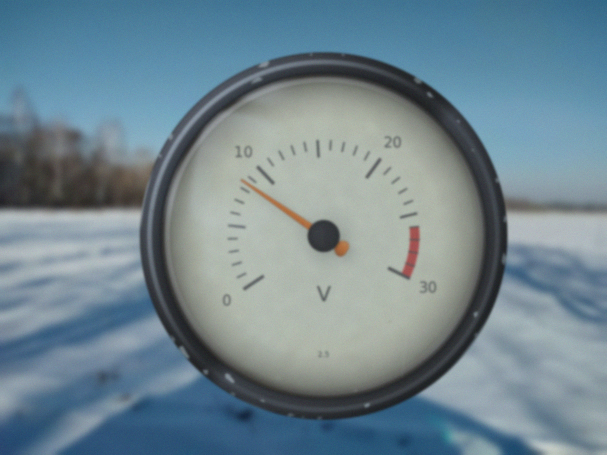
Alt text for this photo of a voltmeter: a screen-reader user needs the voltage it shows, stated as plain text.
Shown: 8.5 V
